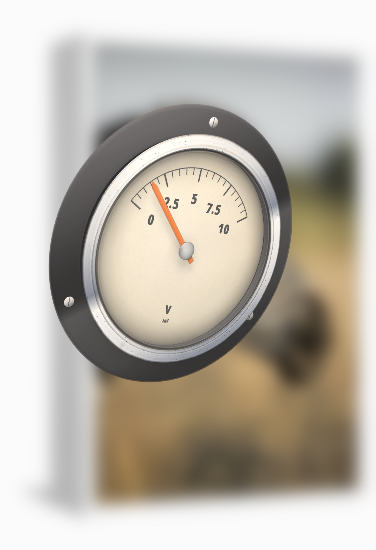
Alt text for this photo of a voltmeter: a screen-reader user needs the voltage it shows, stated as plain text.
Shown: 1.5 V
